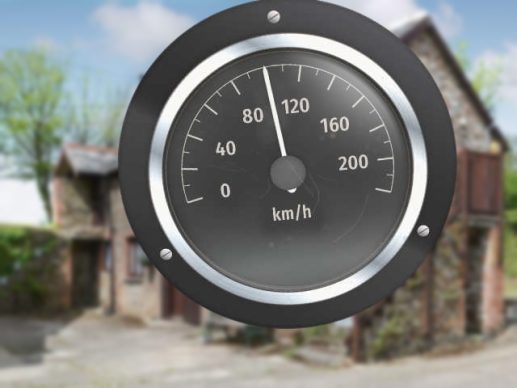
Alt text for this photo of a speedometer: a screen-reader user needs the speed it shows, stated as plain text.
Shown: 100 km/h
